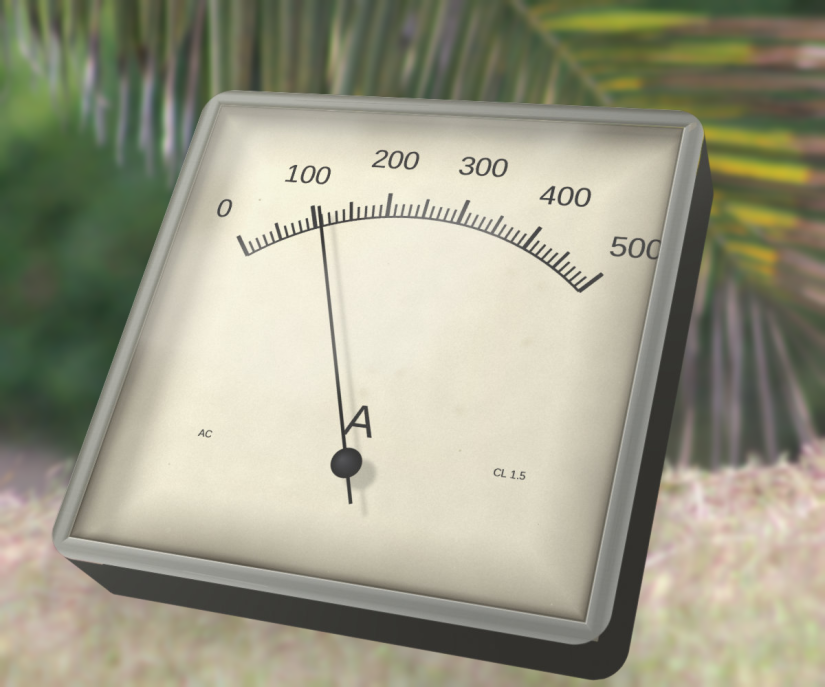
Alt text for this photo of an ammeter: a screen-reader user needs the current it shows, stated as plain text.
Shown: 110 A
